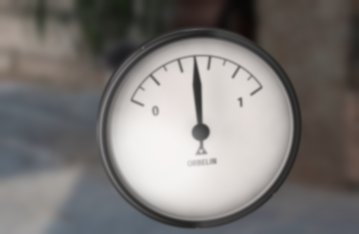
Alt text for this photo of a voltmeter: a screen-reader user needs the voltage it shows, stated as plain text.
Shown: 0.5 V
